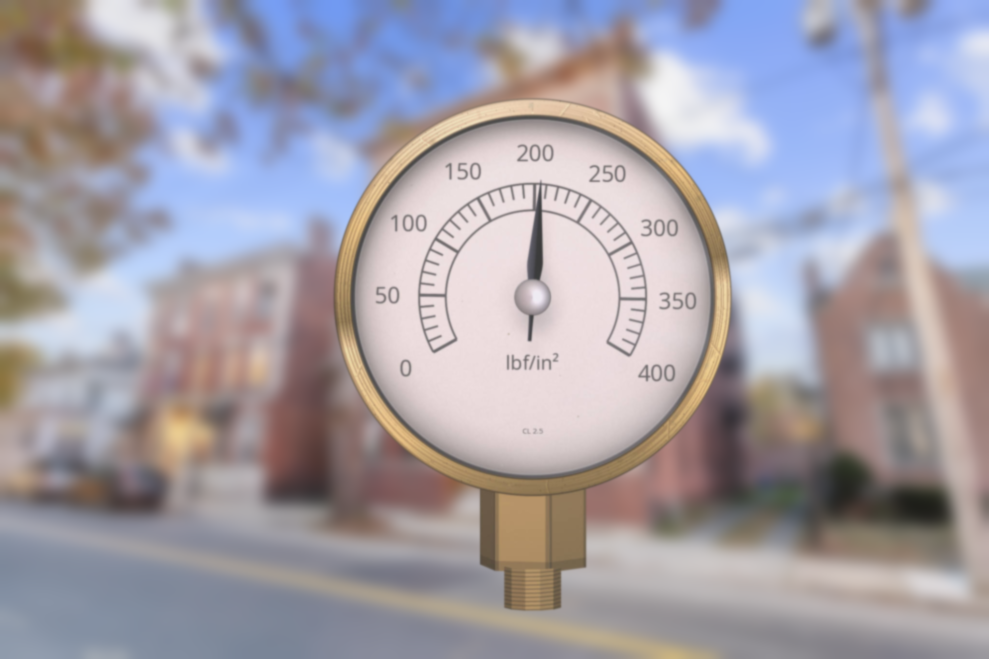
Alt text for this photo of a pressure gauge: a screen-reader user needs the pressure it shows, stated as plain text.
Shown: 205 psi
